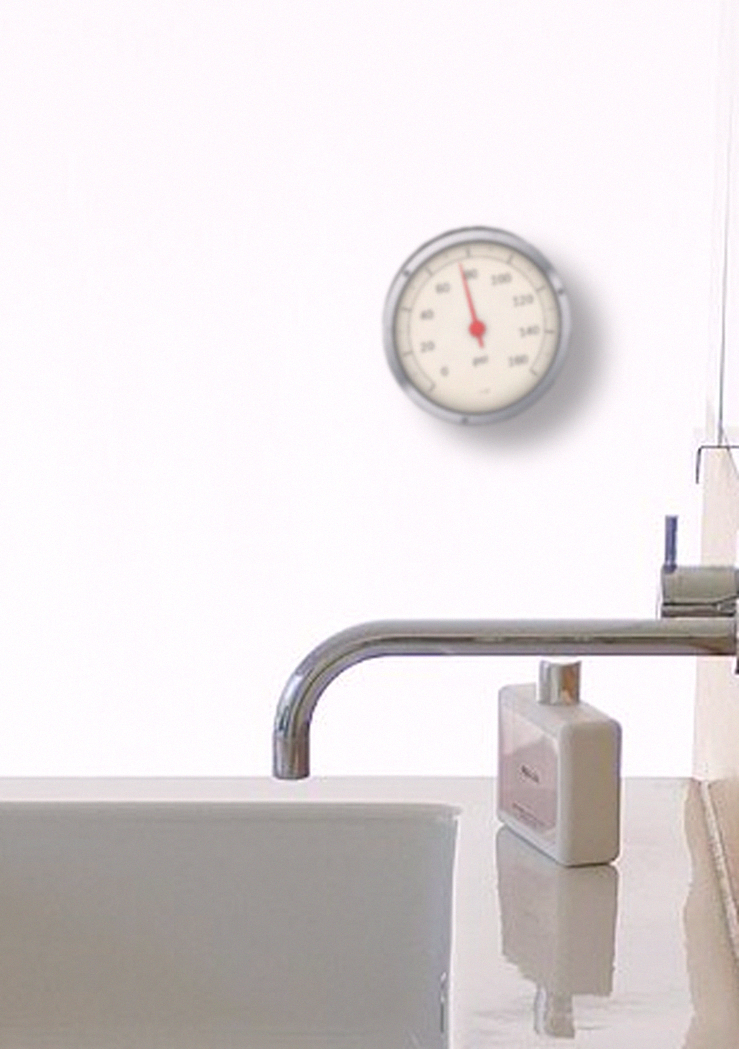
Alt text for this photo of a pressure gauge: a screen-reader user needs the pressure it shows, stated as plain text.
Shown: 75 psi
